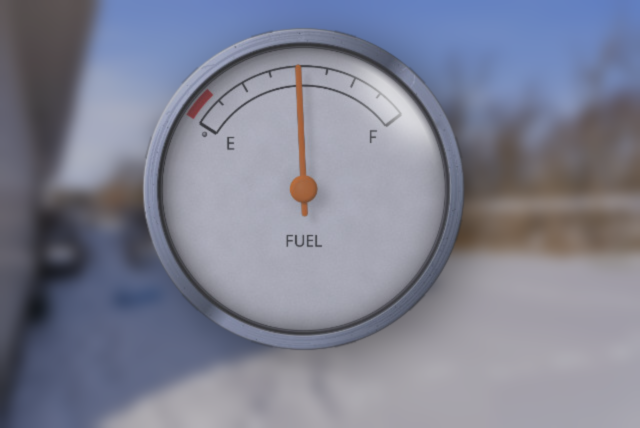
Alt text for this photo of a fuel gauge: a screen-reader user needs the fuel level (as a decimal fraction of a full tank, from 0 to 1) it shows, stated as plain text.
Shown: 0.5
